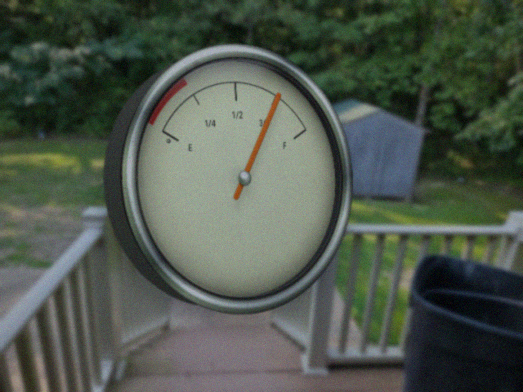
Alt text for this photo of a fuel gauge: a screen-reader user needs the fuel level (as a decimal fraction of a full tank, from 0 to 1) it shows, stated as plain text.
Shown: 0.75
